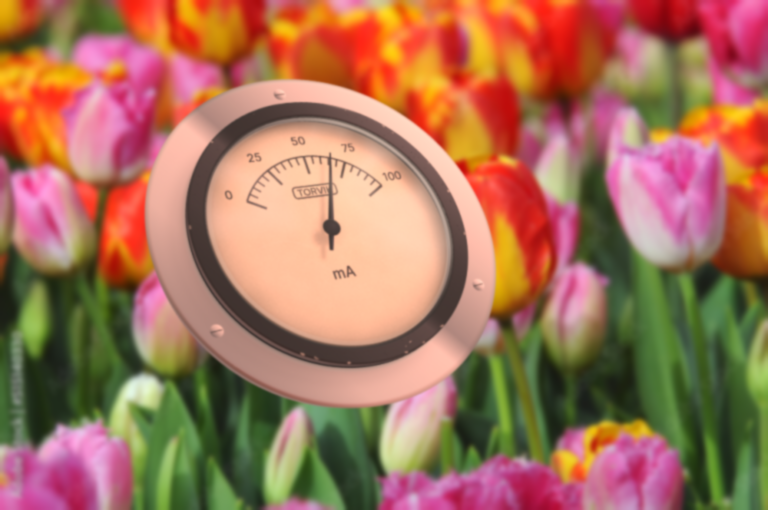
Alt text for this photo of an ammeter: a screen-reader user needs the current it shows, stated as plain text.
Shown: 65 mA
